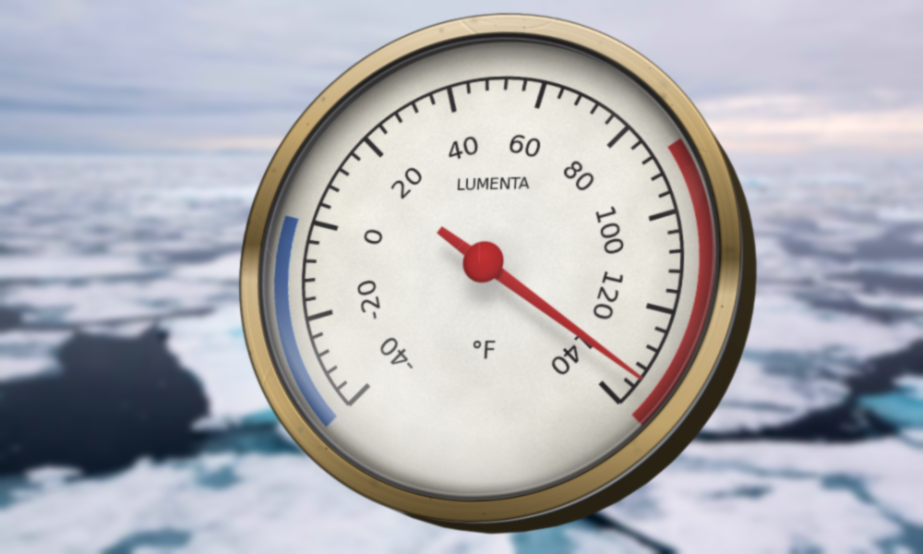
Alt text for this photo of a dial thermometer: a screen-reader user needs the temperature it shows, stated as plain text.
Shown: 134 °F
